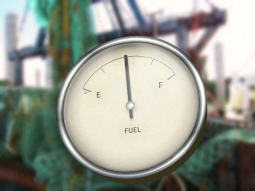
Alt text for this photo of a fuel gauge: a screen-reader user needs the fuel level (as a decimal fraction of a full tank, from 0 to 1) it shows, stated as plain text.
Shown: 0.5
